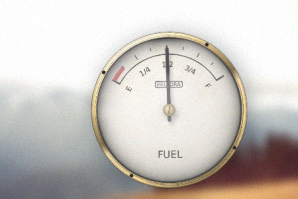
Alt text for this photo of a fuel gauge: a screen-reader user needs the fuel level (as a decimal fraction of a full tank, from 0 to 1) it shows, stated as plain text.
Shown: 0.5
